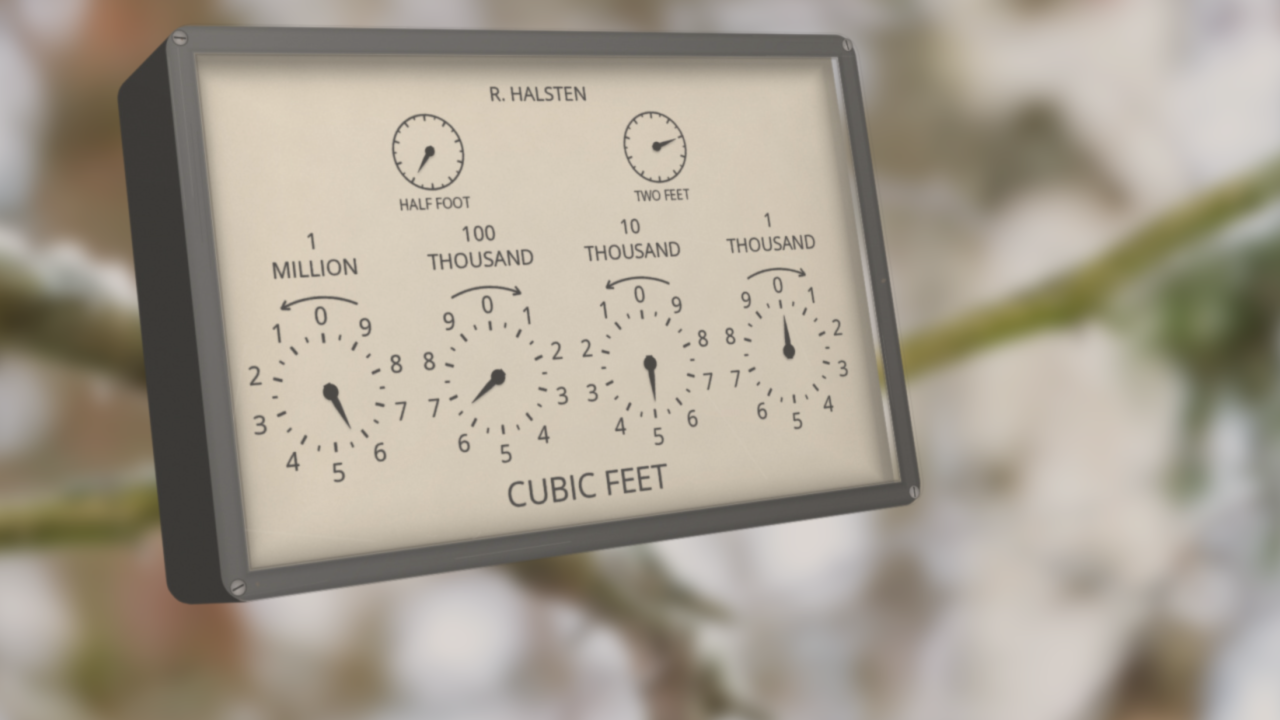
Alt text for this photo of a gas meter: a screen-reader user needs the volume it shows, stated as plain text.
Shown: 565000 ft³
